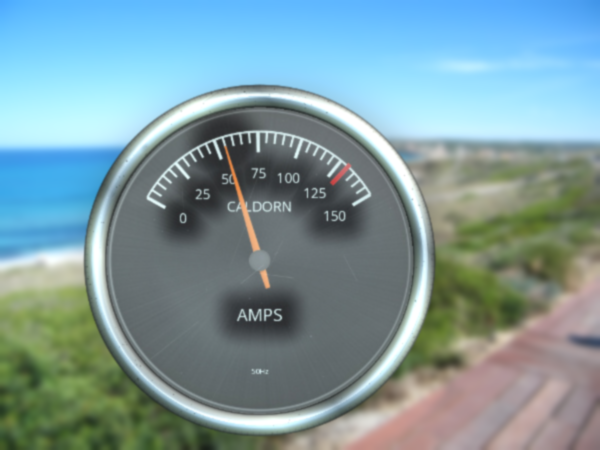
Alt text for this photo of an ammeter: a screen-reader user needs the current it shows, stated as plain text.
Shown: 55 A
